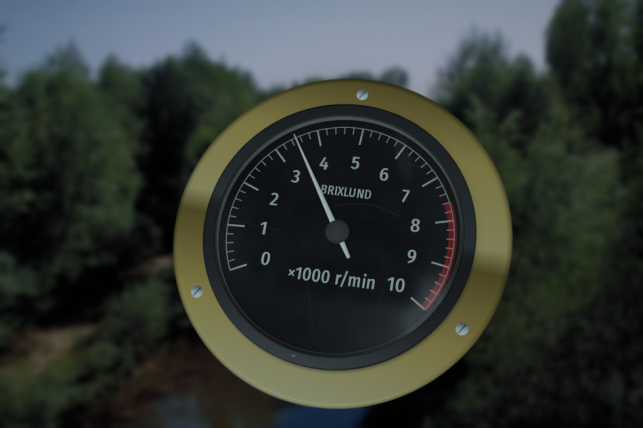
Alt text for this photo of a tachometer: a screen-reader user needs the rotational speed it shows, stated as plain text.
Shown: 3500 rpm
